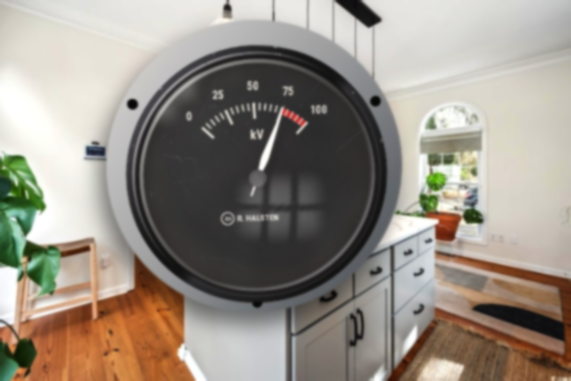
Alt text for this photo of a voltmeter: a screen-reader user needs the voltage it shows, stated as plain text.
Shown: 75 kV
